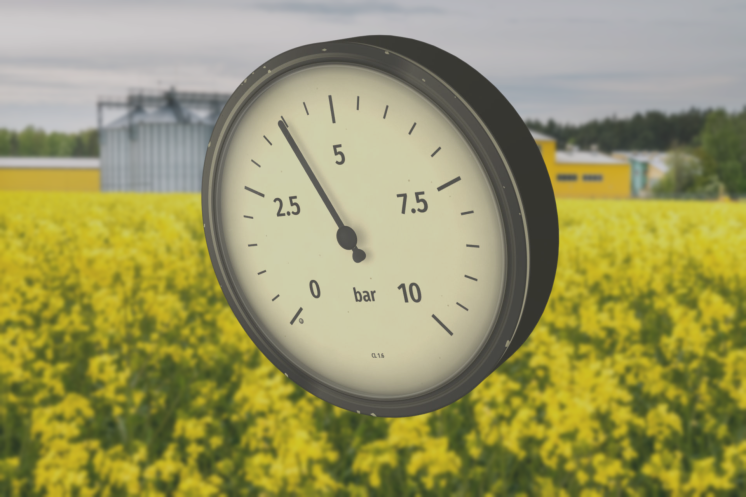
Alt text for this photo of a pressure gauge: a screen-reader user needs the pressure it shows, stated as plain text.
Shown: 4 bar
